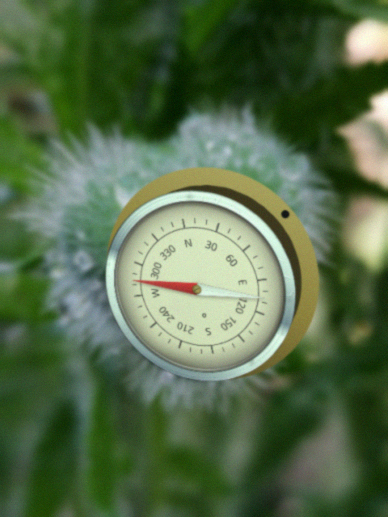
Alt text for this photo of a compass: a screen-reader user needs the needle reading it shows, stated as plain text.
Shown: 285 °
